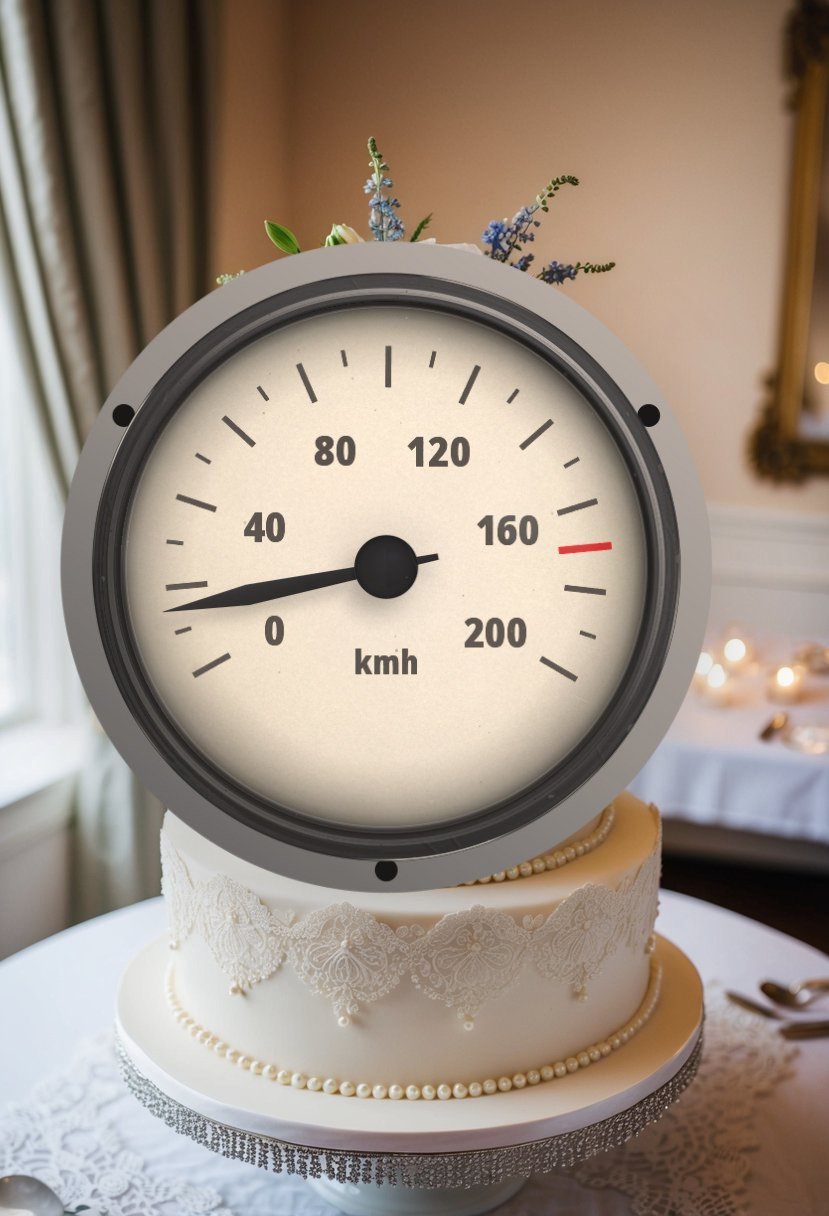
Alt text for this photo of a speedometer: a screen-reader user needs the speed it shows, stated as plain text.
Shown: 15 km/h
